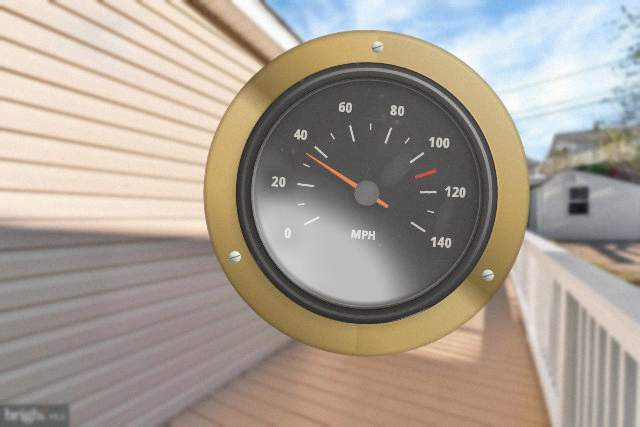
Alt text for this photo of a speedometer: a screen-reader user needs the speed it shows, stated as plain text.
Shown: 35 mph
